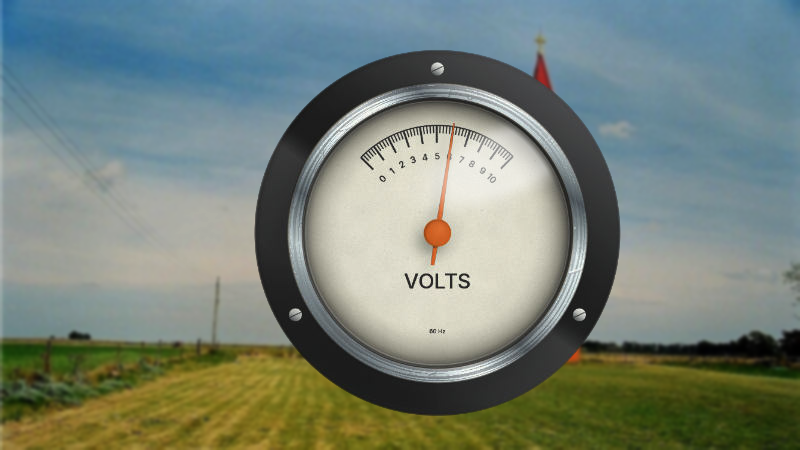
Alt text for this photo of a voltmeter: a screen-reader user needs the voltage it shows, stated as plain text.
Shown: 6 V
